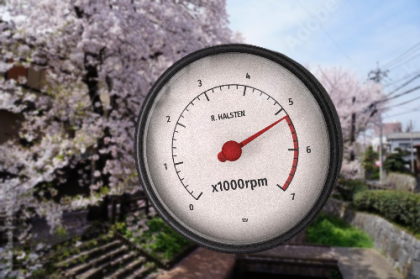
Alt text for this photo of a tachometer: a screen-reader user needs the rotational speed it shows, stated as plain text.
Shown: 5200 rpm
